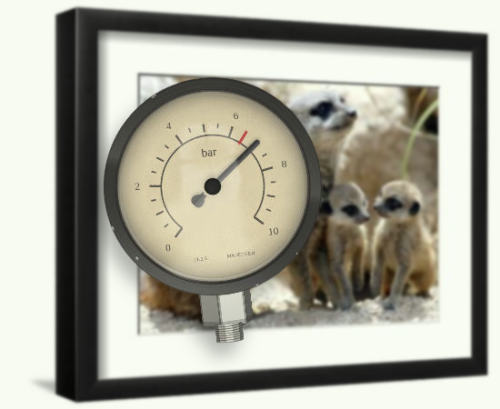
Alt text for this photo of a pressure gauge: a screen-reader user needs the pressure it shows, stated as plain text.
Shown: 7 bar
